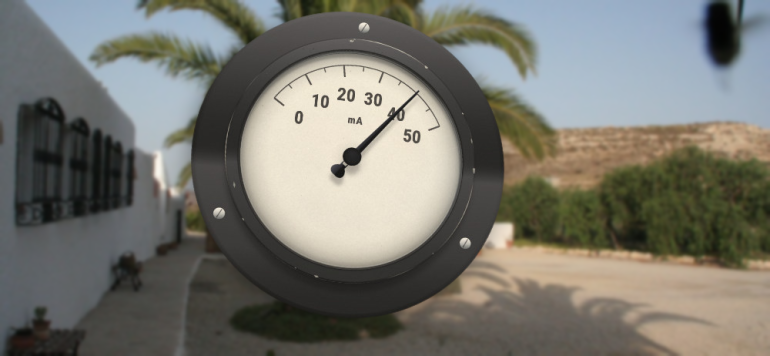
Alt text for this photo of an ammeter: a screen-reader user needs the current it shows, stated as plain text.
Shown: 40 mA
